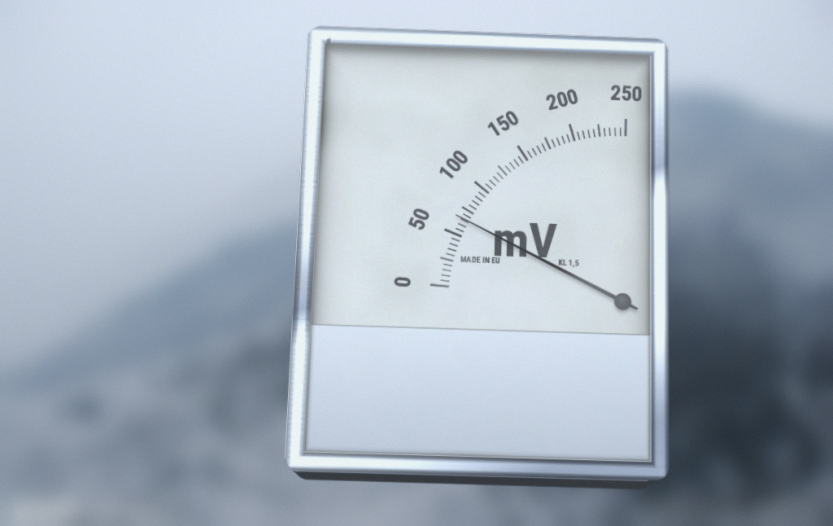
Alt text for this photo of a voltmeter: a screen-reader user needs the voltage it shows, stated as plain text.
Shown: 65 mV
